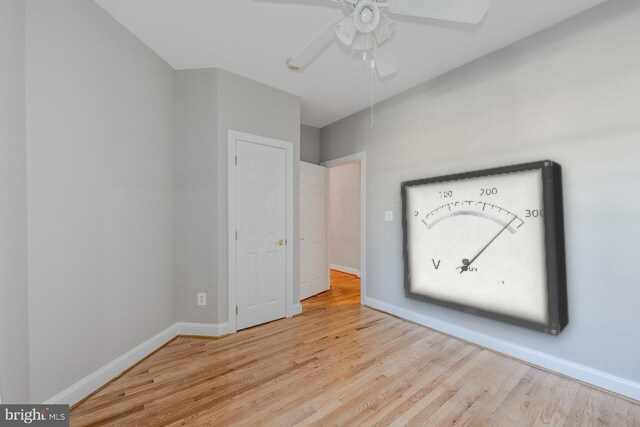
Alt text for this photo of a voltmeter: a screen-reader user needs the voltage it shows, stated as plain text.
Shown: 280 V
